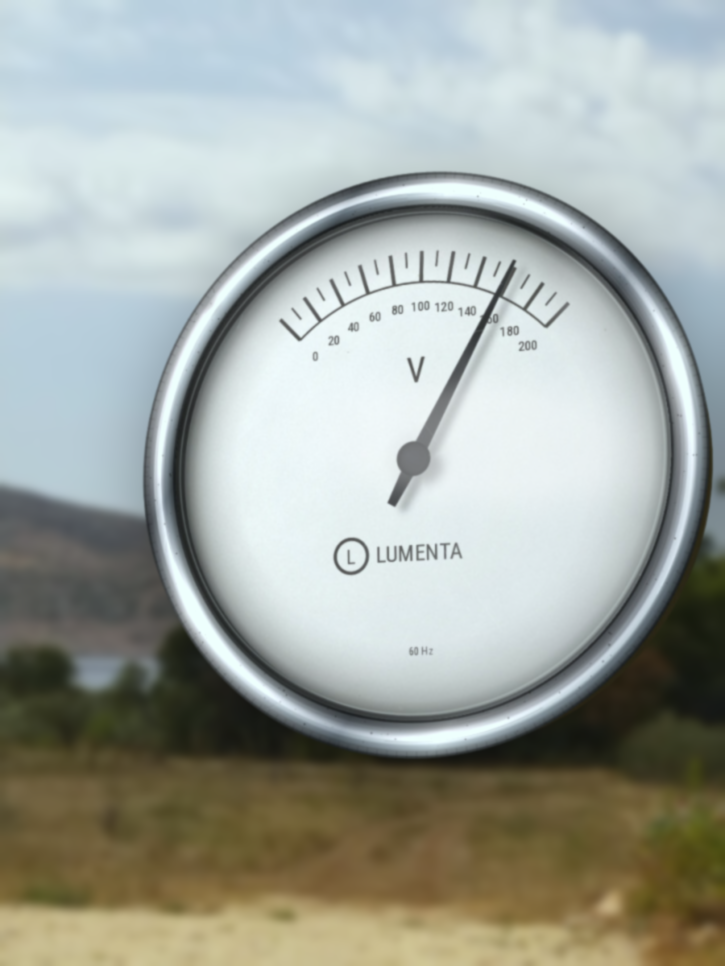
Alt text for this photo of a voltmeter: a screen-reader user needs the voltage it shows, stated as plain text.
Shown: 160 V
